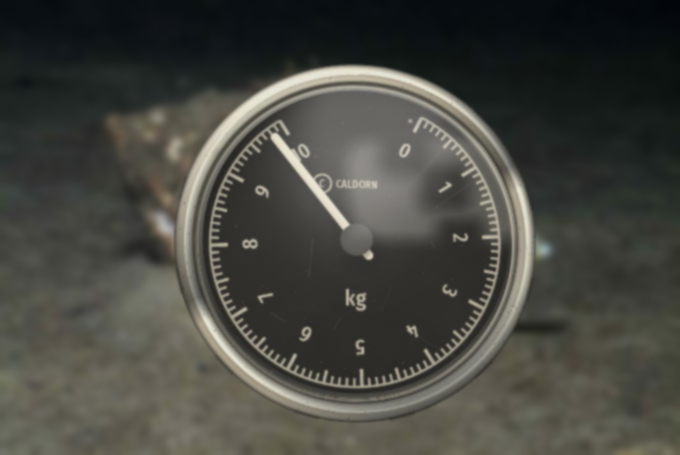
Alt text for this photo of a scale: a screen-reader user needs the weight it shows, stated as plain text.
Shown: 9.8 kg
